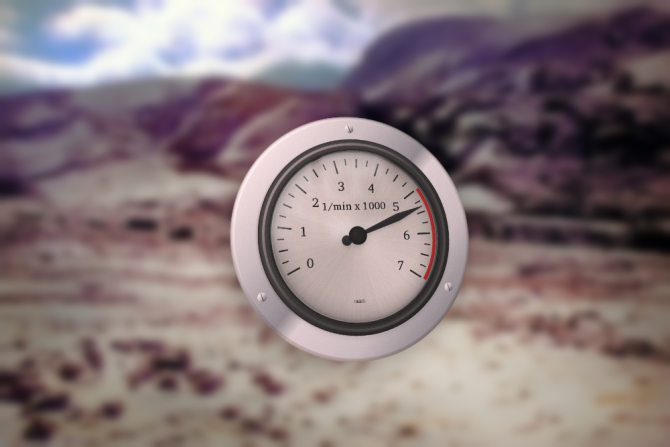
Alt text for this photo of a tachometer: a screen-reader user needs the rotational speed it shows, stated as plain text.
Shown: 5375 rpm
